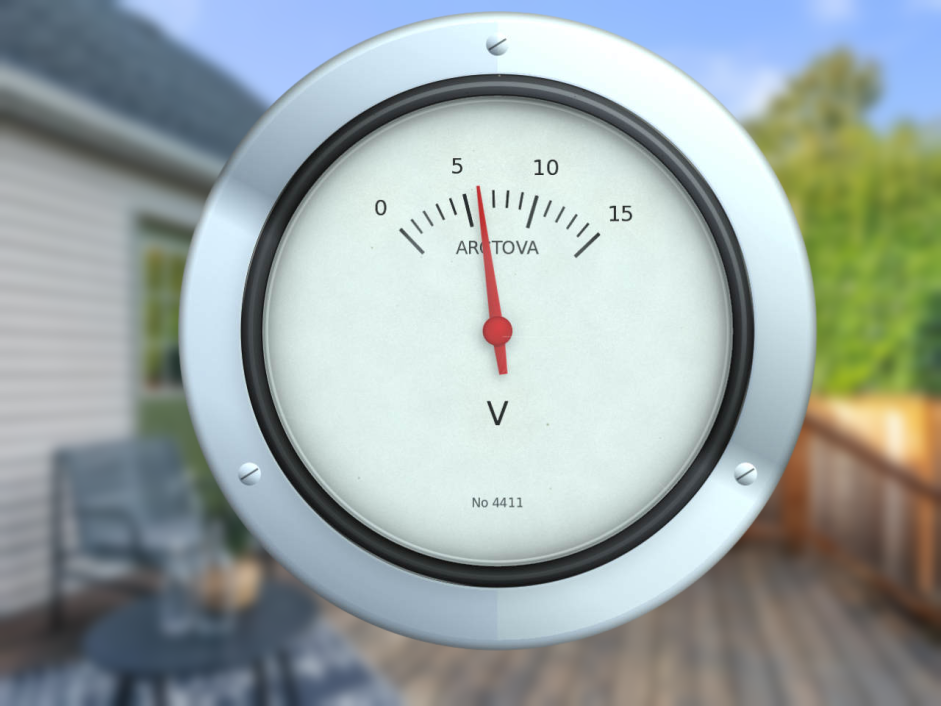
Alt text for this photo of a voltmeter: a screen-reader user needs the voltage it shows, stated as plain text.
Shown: 6 V
